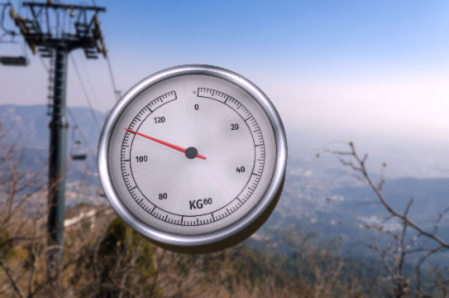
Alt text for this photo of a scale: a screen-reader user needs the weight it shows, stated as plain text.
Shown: 110 kg
